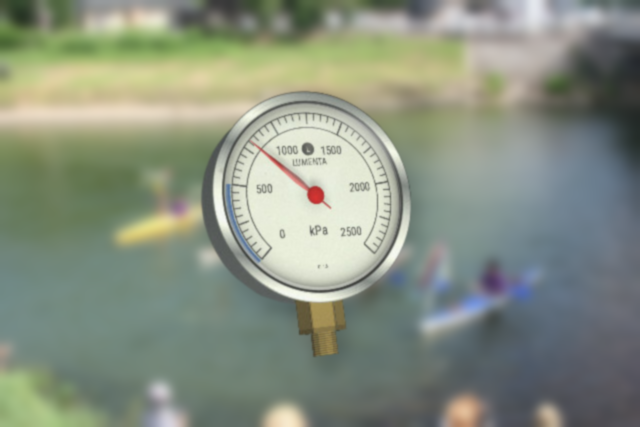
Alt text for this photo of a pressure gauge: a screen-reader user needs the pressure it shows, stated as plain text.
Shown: 800 kPa
